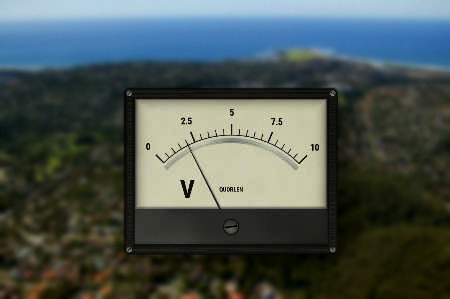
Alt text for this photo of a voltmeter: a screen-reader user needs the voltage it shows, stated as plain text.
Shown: 2 V
